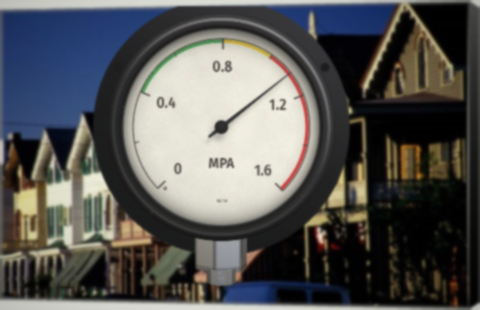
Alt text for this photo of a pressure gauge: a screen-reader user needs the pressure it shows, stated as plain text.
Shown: 1.1 MPa
